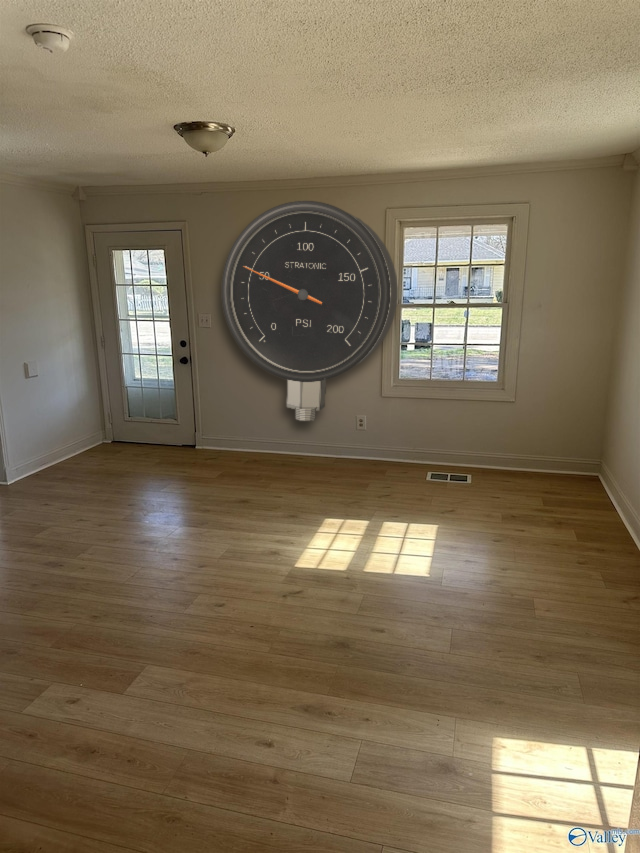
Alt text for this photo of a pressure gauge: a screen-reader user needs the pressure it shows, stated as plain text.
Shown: 50 psi
